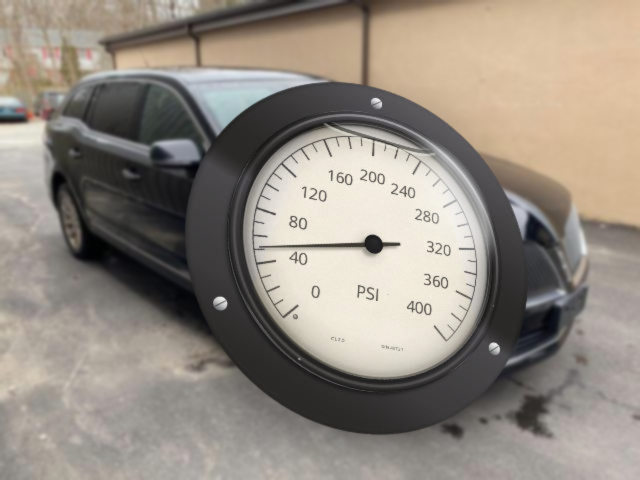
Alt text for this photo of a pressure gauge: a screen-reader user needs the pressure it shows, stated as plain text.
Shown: 50 psi
